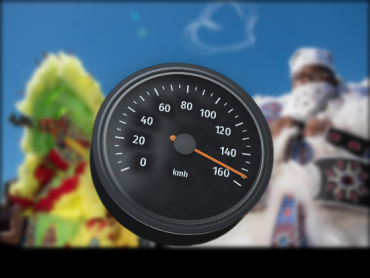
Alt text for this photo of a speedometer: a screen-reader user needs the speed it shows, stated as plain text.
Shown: 155 km/h
